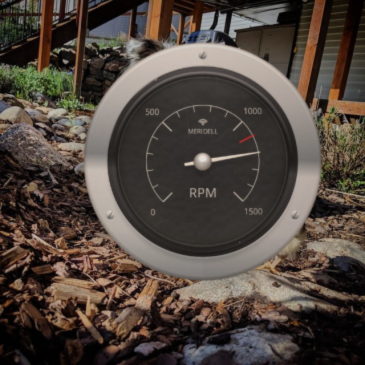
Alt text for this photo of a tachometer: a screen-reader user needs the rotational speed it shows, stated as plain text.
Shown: 1200 rpm
